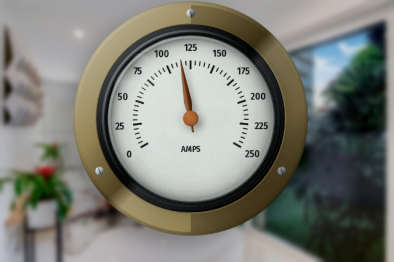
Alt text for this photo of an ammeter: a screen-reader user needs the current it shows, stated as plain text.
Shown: 115 A
